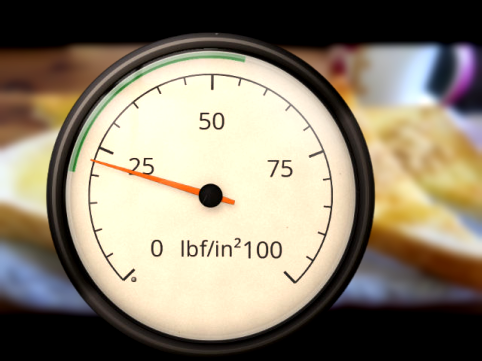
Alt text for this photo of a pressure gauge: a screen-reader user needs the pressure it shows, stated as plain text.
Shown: 22.5 psi
